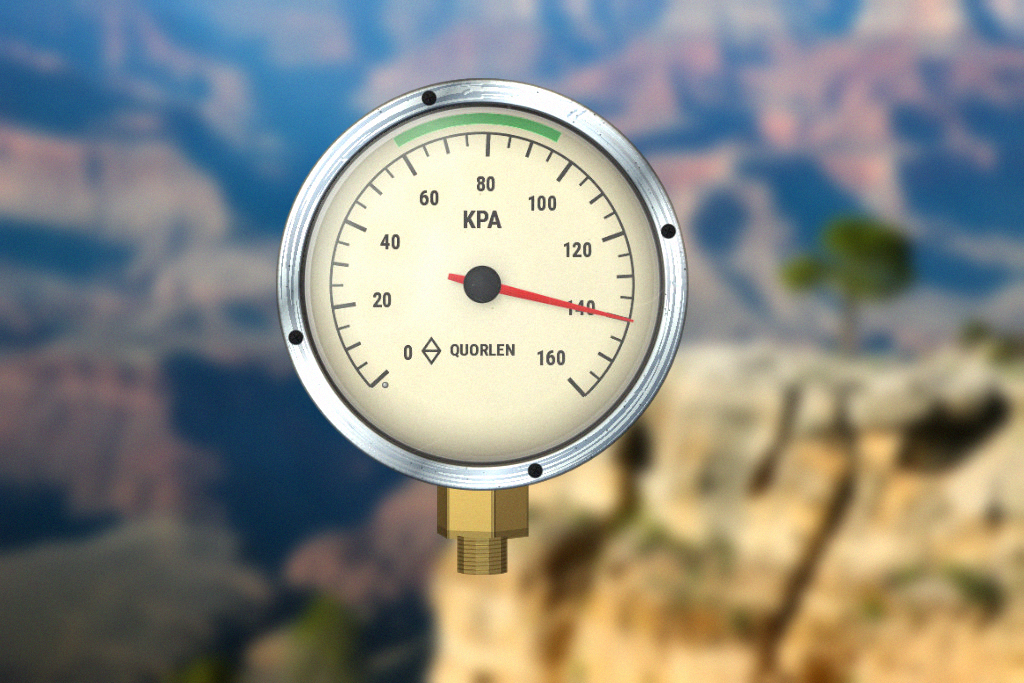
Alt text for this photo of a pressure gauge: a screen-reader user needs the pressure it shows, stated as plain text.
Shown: 140 kPa
